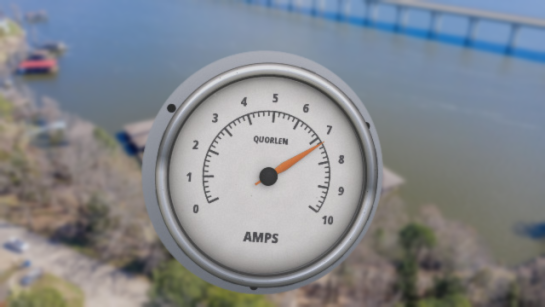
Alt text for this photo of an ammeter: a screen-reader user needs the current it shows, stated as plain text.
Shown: 7.2 A
